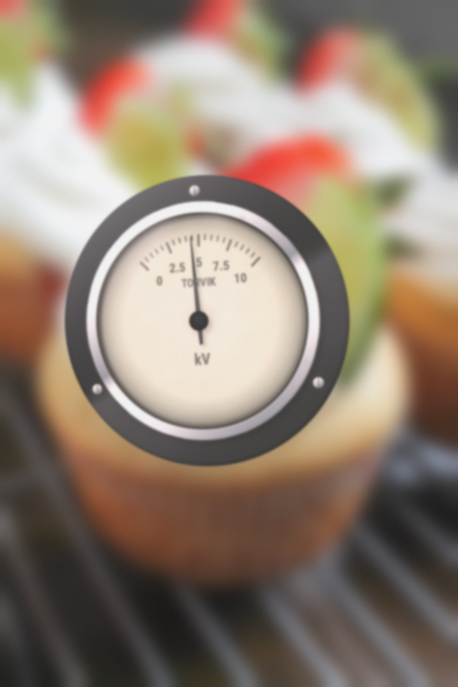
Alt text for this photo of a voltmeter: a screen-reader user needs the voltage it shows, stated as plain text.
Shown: 4.5 kV
